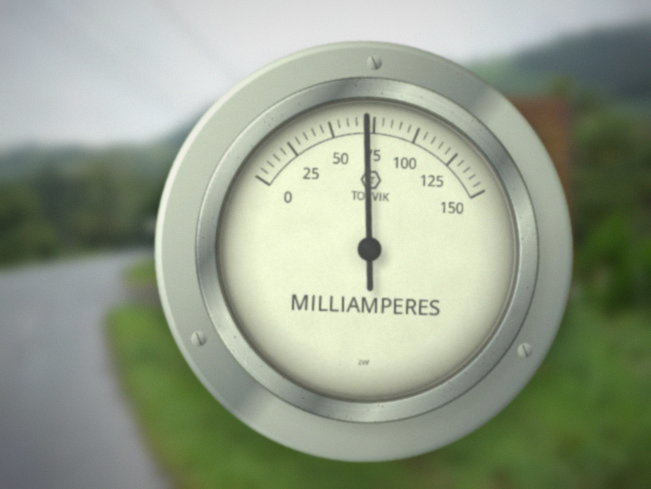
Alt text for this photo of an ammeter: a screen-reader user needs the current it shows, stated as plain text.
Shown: 70 mA
